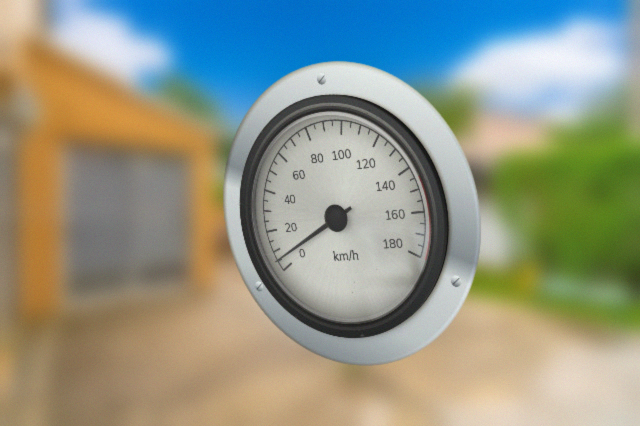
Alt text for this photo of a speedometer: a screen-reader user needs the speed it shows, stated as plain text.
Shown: 5 km/h
